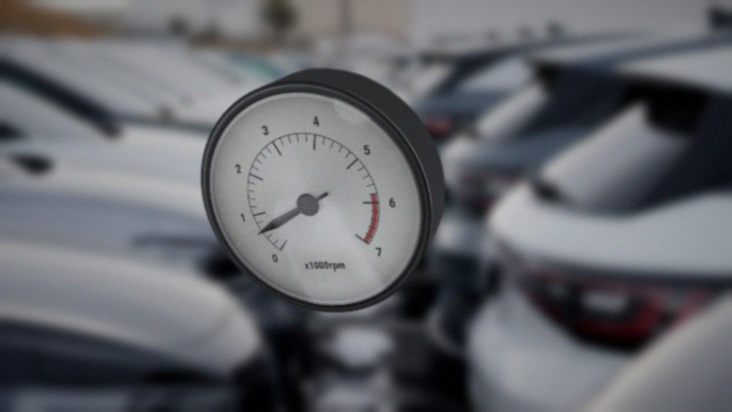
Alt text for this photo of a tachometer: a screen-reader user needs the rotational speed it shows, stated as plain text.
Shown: 600 rpm
